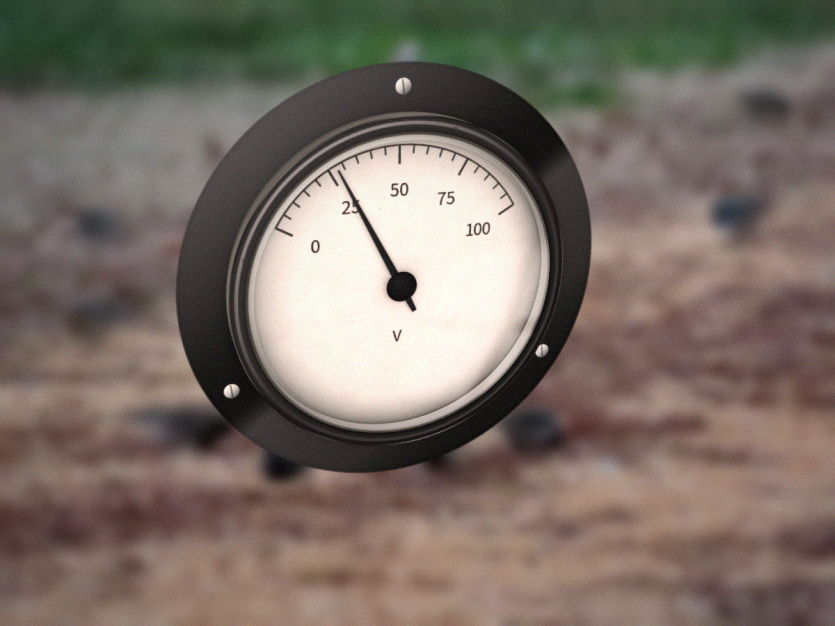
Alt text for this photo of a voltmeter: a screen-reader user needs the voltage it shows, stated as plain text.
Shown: 27.5 V
